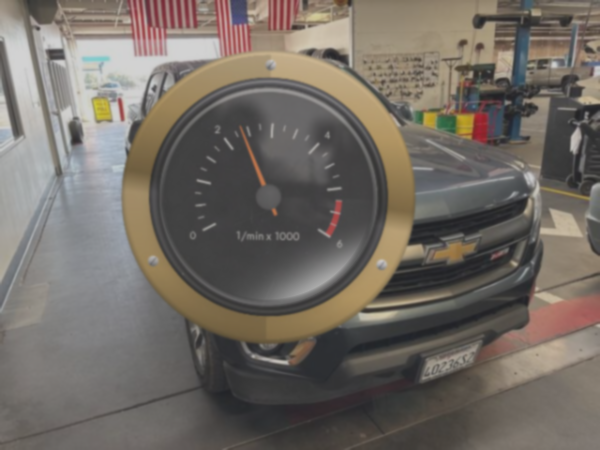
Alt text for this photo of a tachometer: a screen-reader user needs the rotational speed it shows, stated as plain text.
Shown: 2375 rpm
